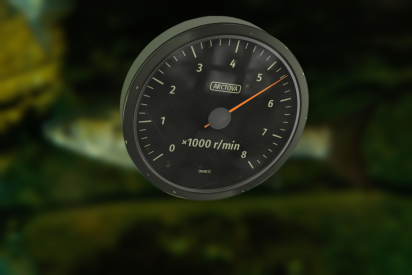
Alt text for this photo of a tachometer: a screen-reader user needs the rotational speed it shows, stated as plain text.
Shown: 5400 rpm
